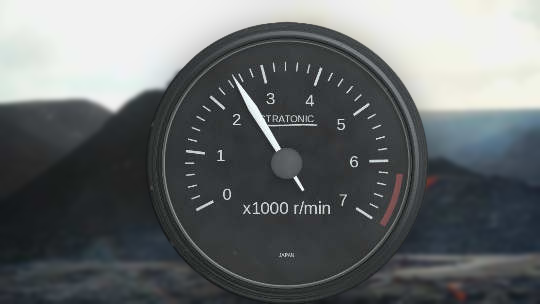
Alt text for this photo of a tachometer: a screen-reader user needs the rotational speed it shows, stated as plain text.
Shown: 2500 rpm
